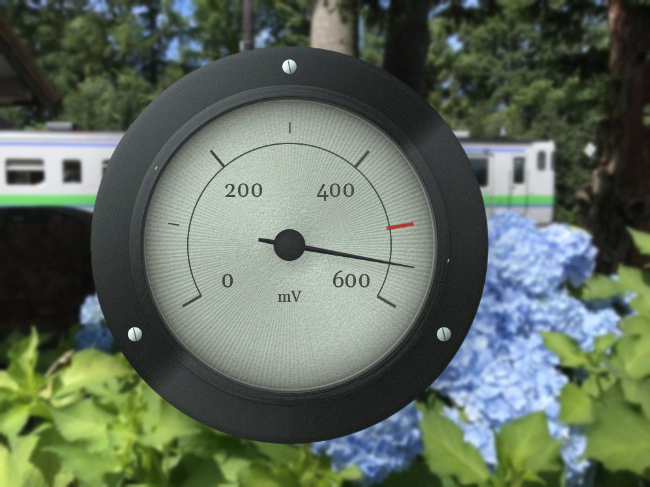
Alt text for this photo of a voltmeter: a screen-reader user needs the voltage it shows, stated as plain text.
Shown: 550 mV
